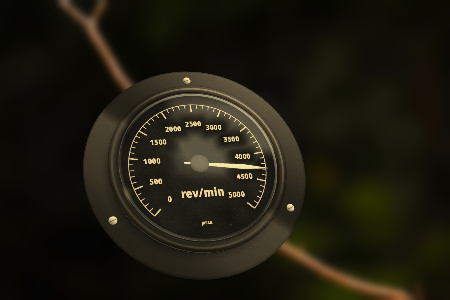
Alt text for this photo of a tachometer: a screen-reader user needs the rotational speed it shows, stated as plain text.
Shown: 4300 rpm
